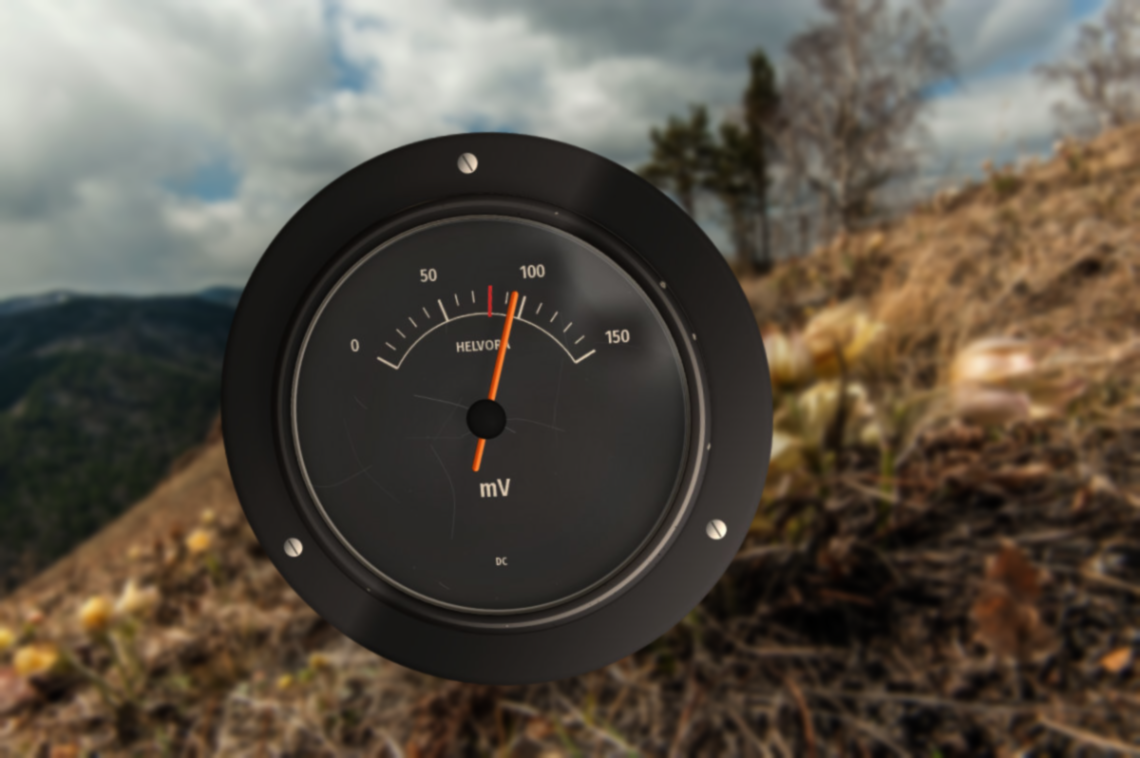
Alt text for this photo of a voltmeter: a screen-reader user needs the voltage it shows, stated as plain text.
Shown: 95 mV
